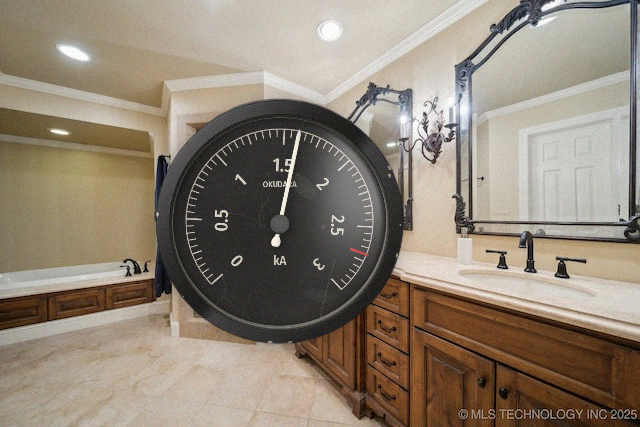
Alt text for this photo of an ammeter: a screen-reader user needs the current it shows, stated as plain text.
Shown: 1.6 kA
